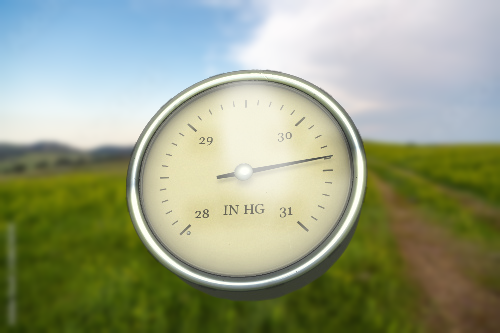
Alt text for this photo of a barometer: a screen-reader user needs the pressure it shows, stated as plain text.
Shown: 30.4 inHg
